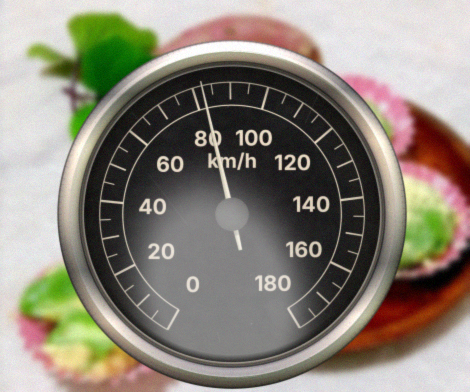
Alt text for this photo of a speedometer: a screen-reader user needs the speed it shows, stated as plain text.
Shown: 82.5 km/h
